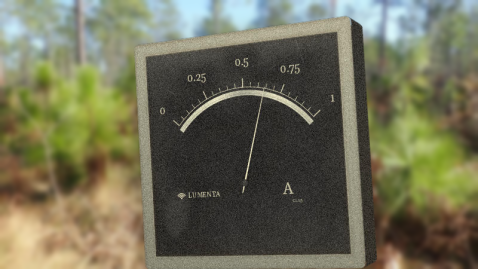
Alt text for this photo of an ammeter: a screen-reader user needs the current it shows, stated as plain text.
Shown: 0.65 A
